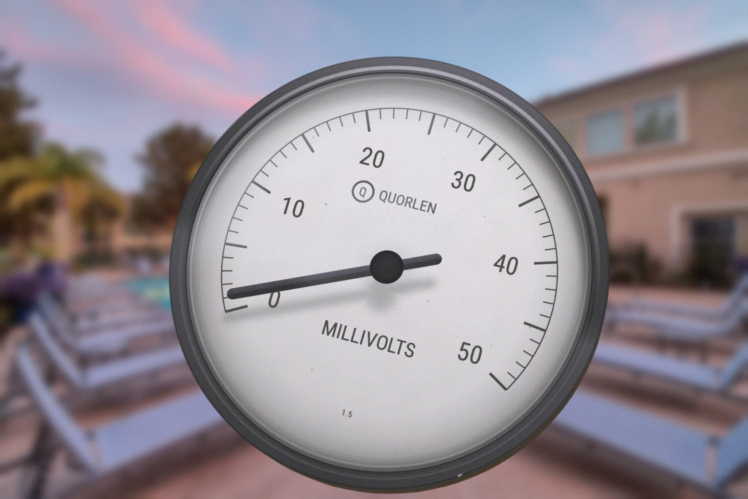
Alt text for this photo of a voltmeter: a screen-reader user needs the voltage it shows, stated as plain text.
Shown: 1 mV
